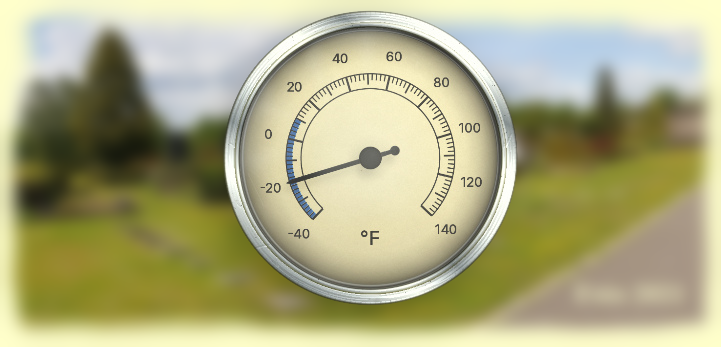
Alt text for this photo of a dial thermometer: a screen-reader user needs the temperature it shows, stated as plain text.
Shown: -20 °F
